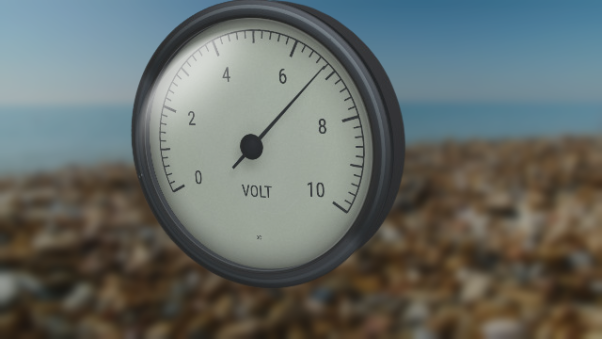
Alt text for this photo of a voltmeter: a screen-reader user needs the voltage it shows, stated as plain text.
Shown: 6.8 V
